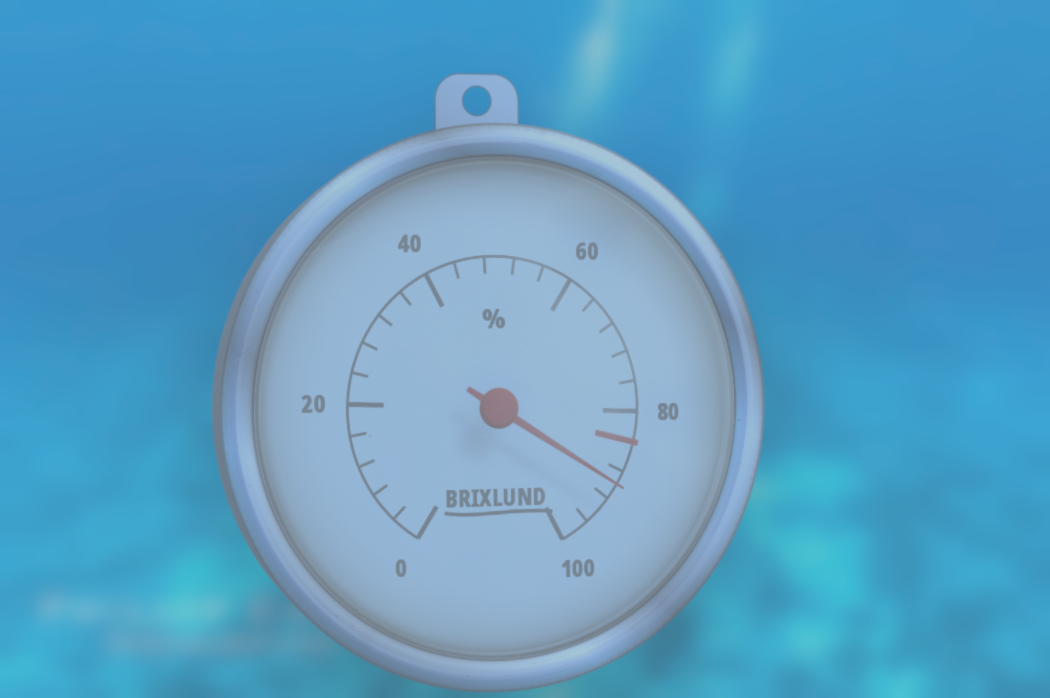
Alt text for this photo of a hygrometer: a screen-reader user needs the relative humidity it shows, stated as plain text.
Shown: 90 %
